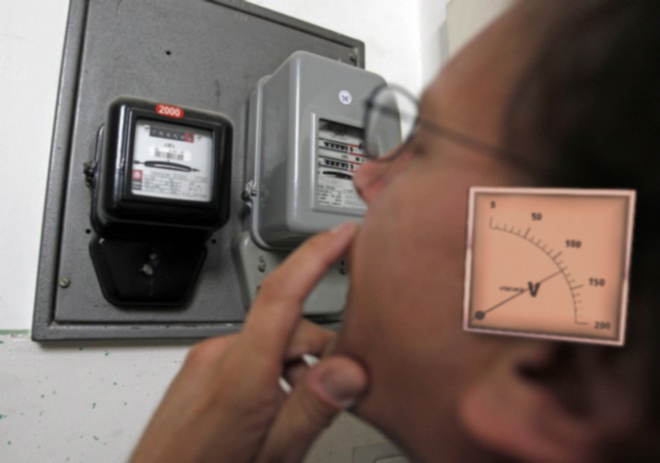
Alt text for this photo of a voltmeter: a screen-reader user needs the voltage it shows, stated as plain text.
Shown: 120 V
